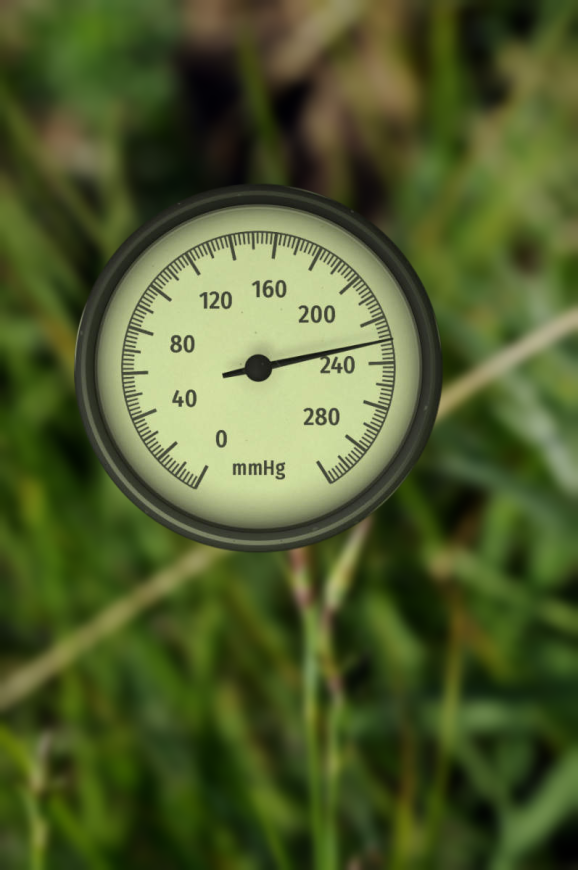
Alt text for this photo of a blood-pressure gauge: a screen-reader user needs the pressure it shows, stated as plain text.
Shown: 230 mmHg
